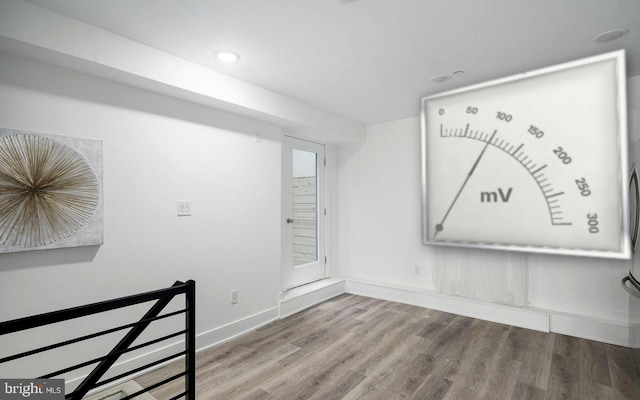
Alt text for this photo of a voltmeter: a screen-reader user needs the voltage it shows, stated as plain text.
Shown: 100 mV
